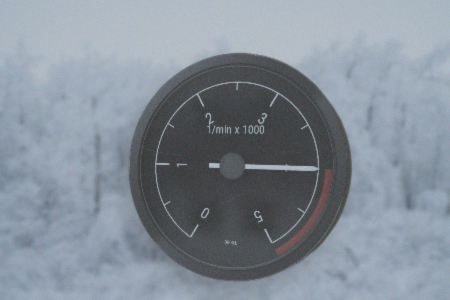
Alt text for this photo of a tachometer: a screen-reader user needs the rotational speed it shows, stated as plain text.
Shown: 4000 rpm
